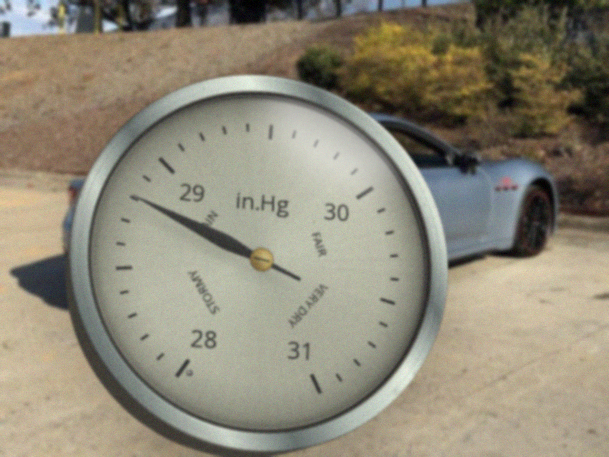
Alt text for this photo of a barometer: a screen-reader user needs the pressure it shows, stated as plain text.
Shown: 28.8 inHg
